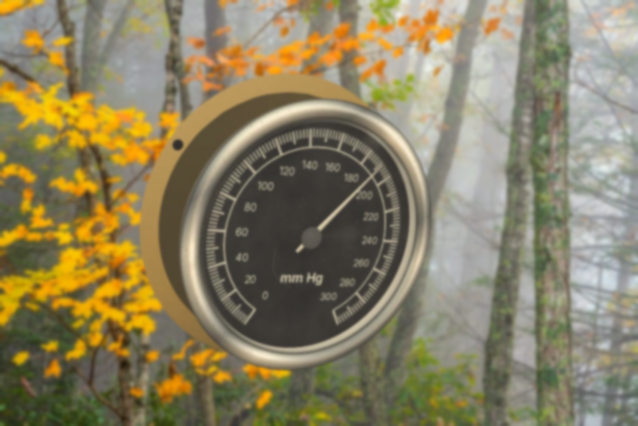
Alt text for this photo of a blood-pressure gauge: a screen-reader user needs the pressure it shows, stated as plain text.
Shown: 190 mmHg
